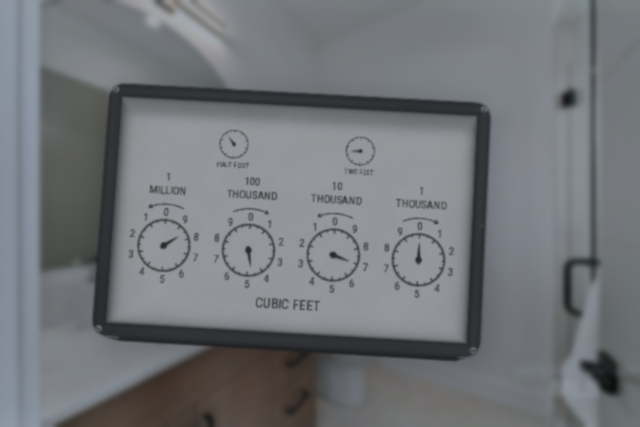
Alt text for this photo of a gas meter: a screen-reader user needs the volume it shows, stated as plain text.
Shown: 847000 ft³
